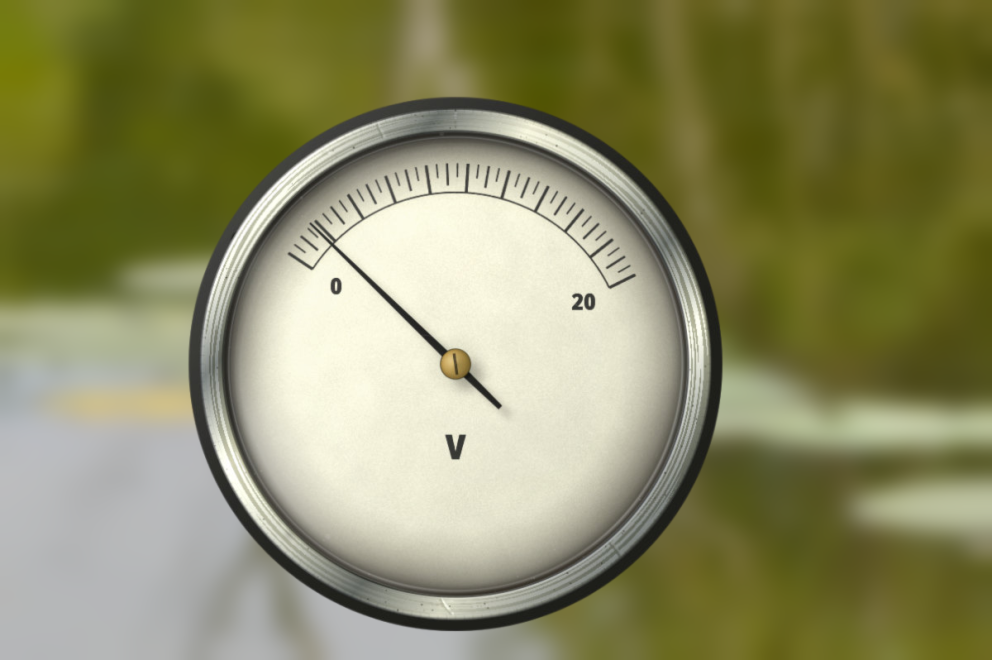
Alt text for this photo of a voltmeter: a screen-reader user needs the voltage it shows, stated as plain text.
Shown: 1.75 V
